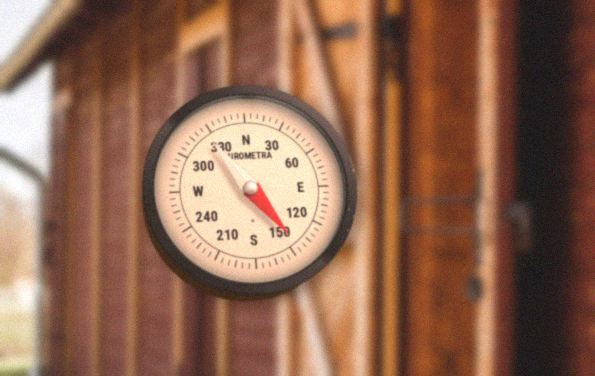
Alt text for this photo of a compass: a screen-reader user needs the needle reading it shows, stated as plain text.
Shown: 145 °
